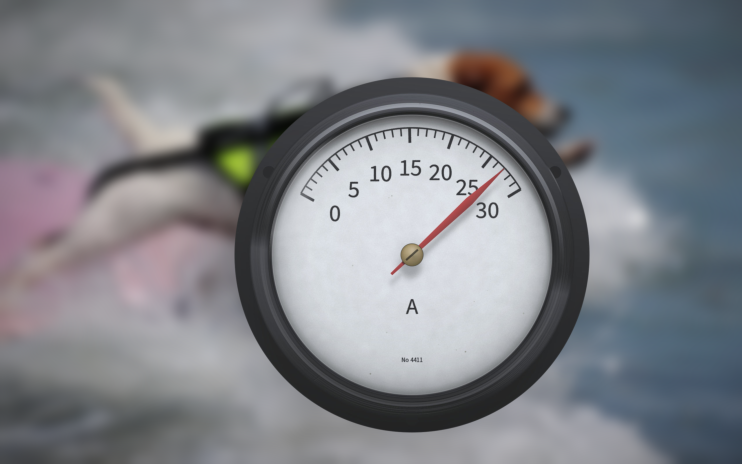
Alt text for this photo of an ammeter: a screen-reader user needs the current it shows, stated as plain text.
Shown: 27 A
